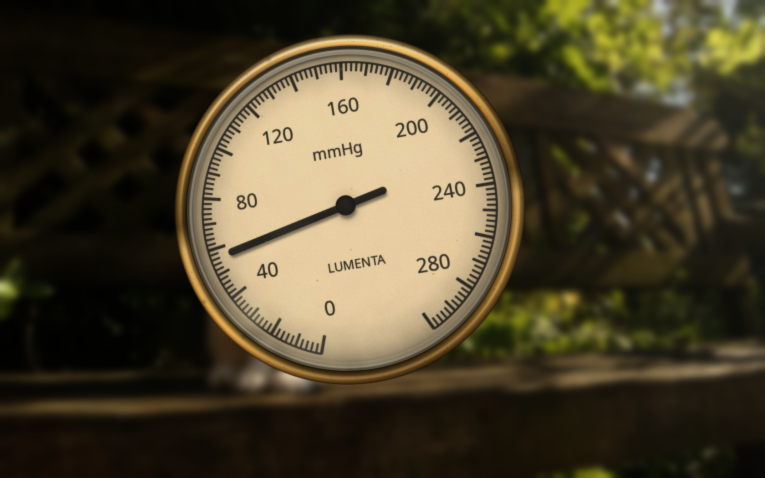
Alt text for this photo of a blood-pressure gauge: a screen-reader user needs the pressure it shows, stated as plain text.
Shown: 56 mmHg
